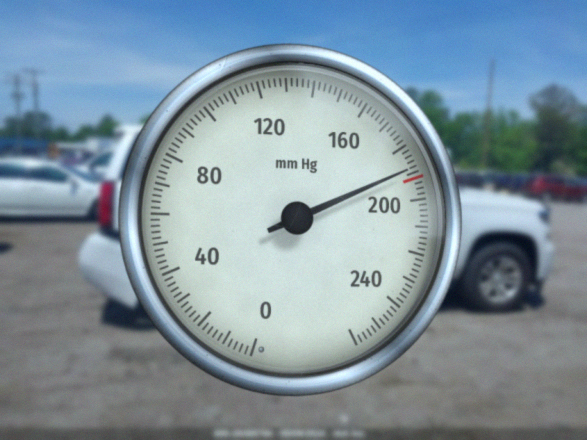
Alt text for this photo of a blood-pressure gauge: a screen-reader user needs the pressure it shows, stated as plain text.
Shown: 188 mmHg
